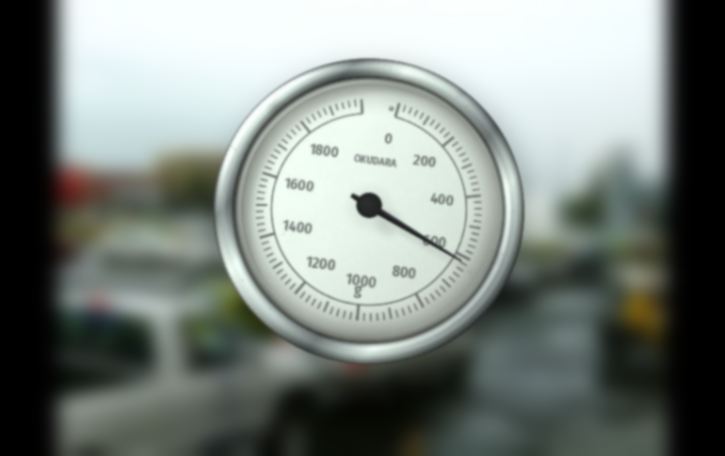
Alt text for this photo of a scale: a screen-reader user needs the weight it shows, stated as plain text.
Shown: 620 g
